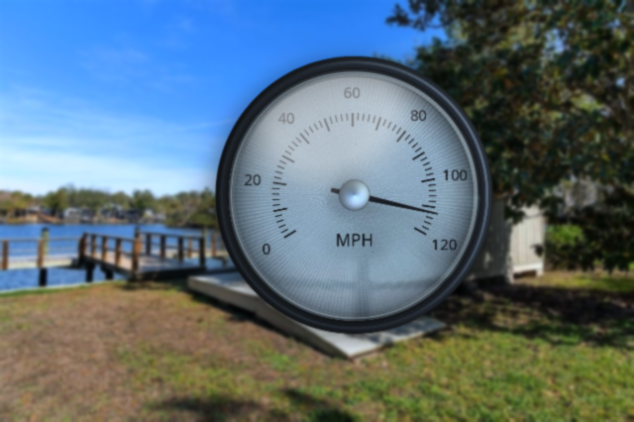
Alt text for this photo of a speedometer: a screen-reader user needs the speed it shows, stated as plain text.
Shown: 112 mph
